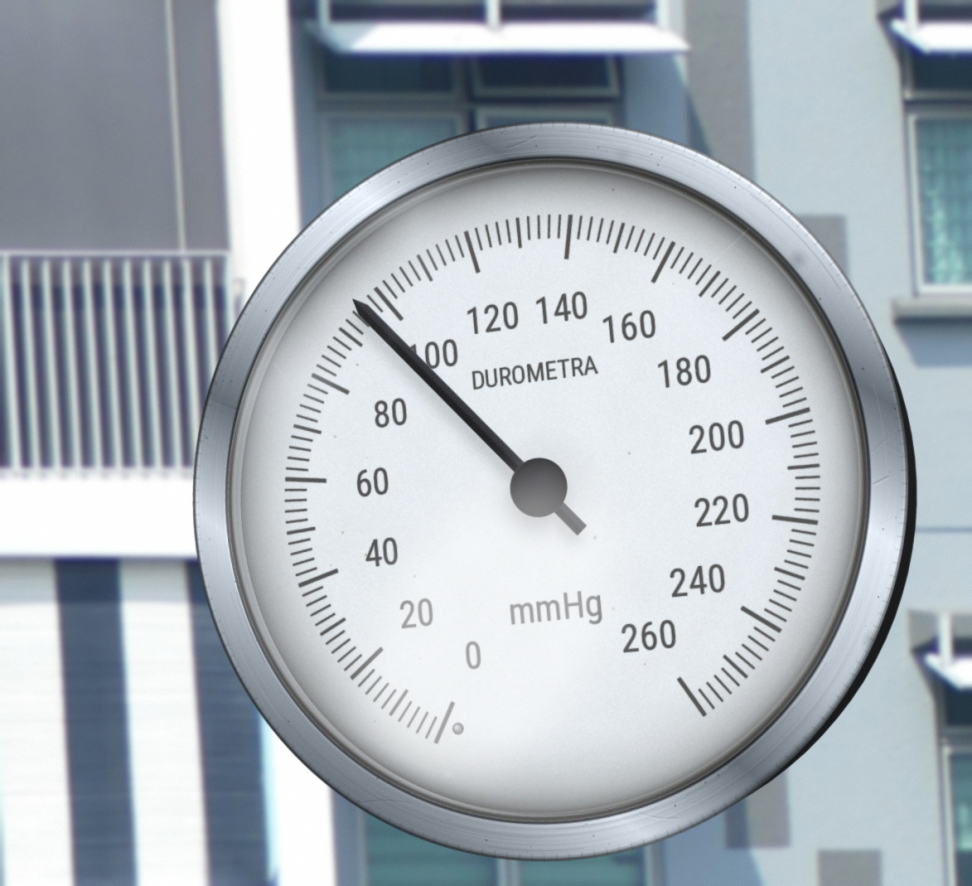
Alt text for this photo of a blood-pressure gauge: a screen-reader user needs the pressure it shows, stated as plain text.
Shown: 96 mmHg
